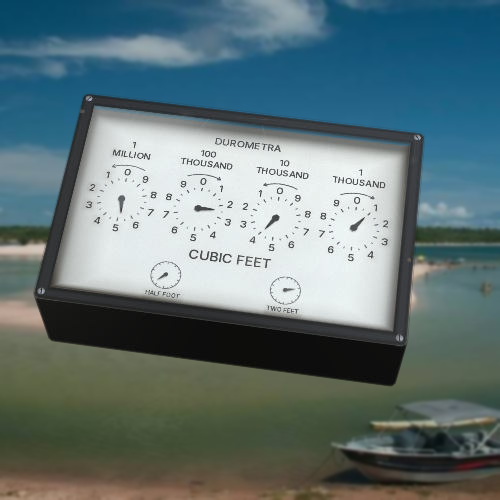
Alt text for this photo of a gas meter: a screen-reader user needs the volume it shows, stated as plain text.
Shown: 524100 ft³
